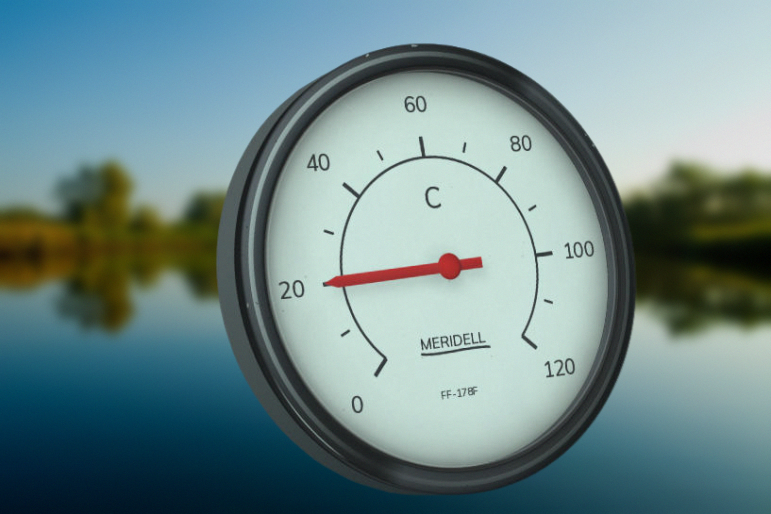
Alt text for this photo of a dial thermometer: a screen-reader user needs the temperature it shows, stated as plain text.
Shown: 20 °C
